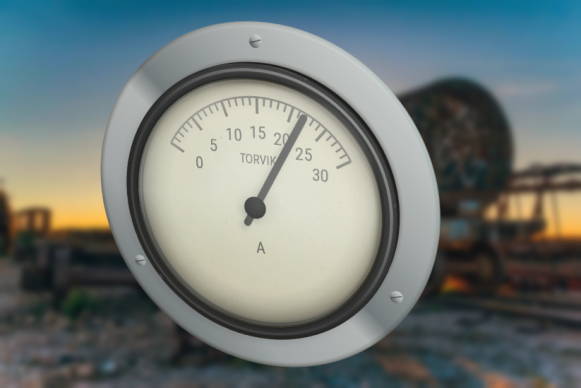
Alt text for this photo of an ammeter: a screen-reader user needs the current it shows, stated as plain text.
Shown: 22 A
